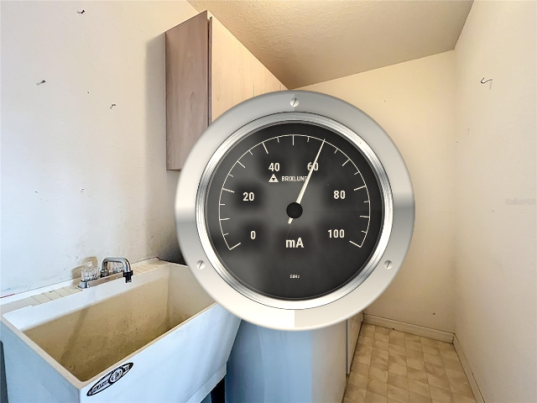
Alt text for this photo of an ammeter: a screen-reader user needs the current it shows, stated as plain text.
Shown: 60 mA
